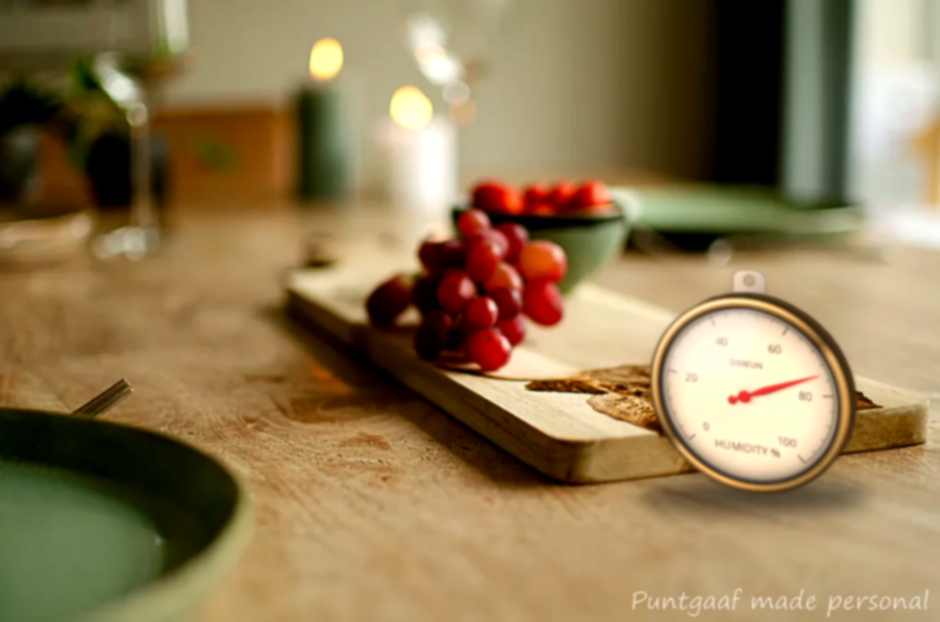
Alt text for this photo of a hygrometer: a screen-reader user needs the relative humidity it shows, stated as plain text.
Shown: 74 %
